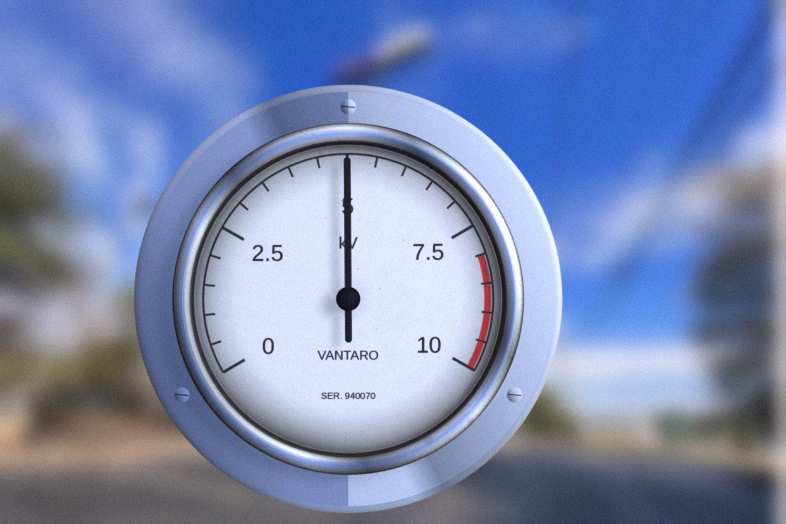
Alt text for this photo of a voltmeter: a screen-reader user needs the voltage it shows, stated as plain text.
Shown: 5 kV
